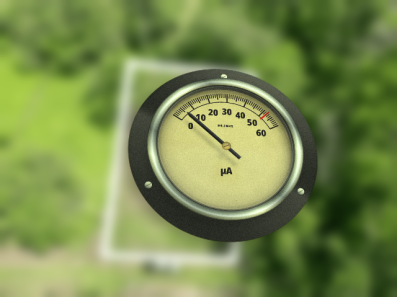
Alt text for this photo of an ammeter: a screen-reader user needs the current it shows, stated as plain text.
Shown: 5 µA
